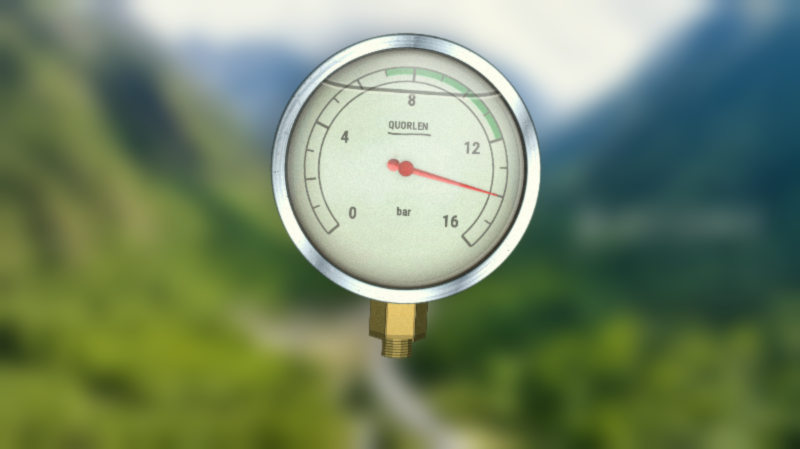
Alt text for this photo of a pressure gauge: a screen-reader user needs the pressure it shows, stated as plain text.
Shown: 14 bar
